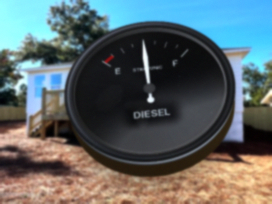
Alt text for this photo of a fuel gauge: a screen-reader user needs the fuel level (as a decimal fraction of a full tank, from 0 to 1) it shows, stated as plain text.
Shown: 0.5
